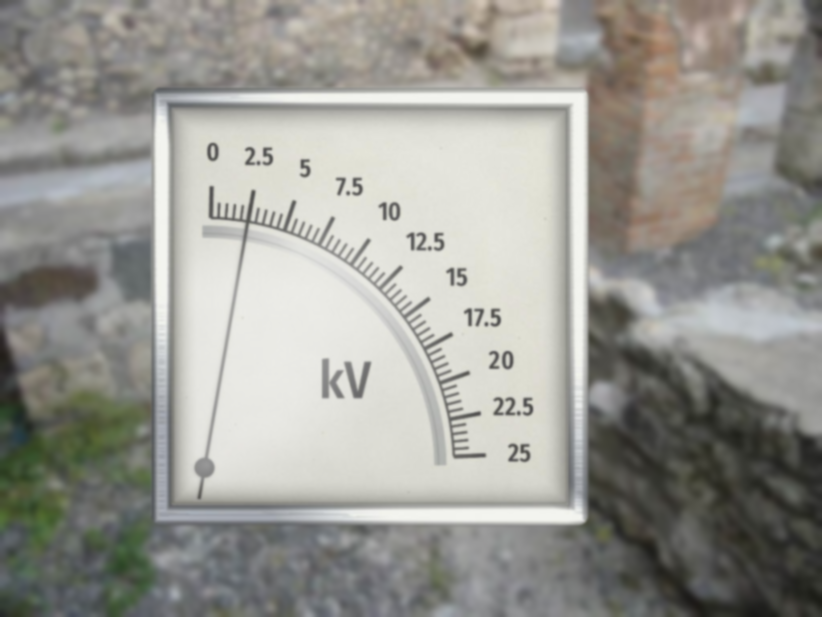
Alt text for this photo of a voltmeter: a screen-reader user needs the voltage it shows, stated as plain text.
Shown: 2.5 kV
